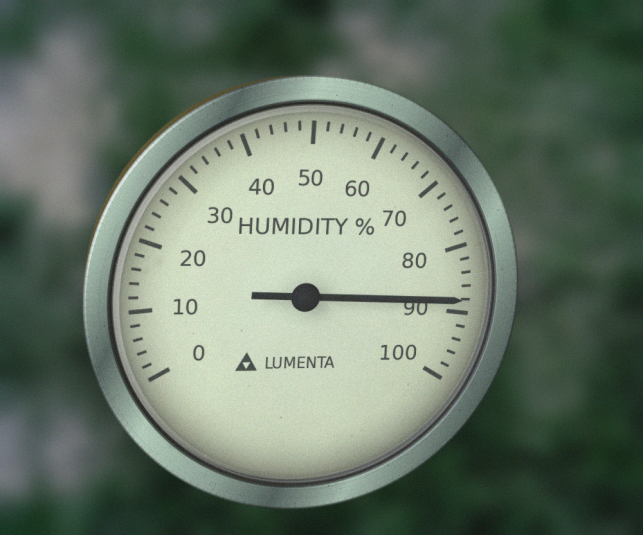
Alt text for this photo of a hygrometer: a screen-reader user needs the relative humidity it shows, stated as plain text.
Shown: 88 %
